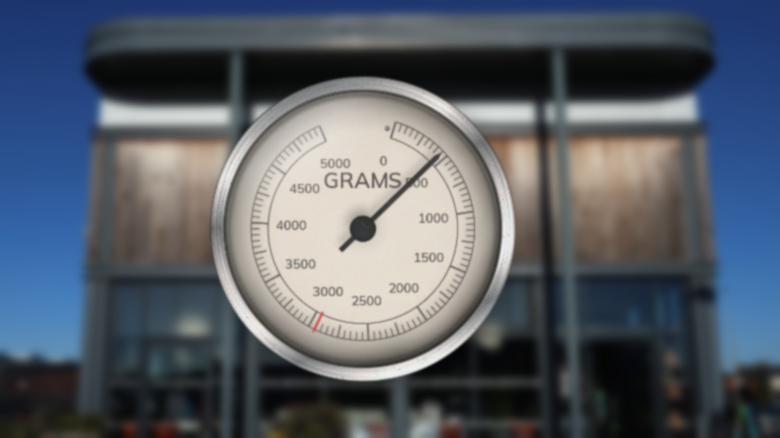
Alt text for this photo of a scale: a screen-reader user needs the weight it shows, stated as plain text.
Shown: 450 g
